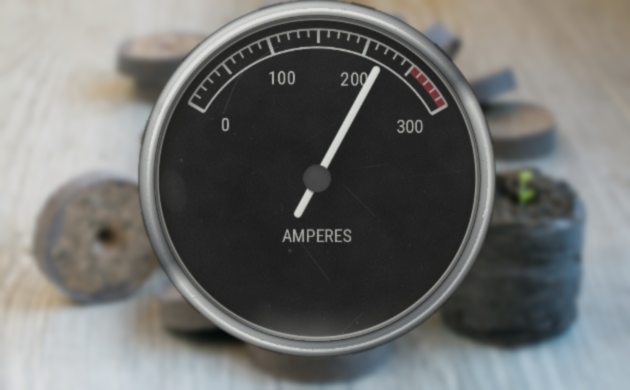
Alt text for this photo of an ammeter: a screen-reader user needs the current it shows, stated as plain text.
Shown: 220 A
